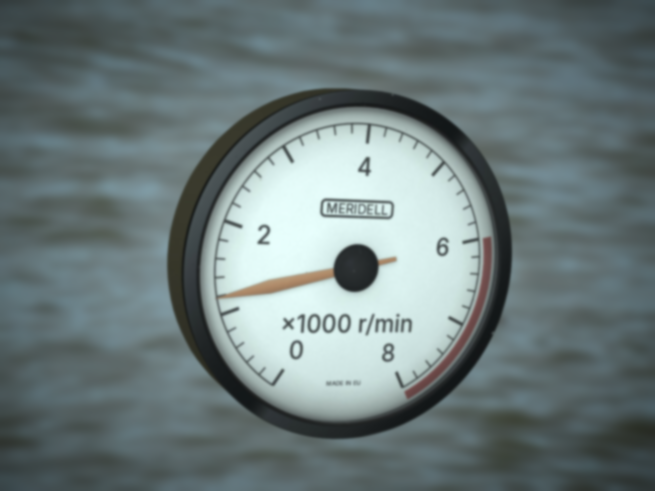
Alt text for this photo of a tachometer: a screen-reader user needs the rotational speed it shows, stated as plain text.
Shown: 1200 rpm
